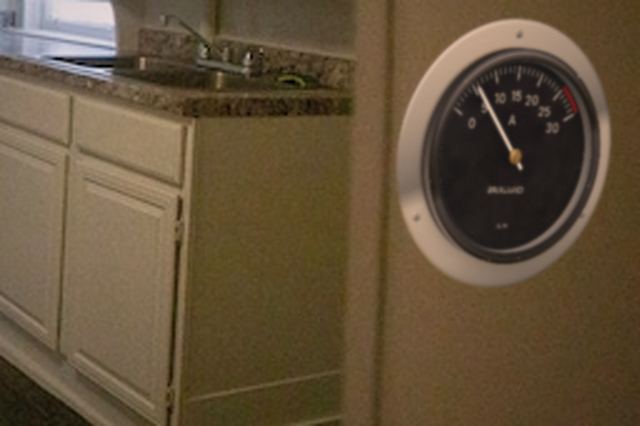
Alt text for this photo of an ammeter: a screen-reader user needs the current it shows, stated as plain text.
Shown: 5 A
